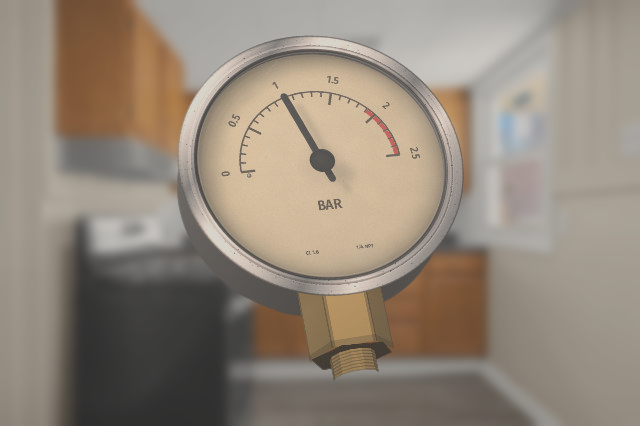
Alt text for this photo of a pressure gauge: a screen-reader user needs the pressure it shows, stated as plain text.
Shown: 1 bar
